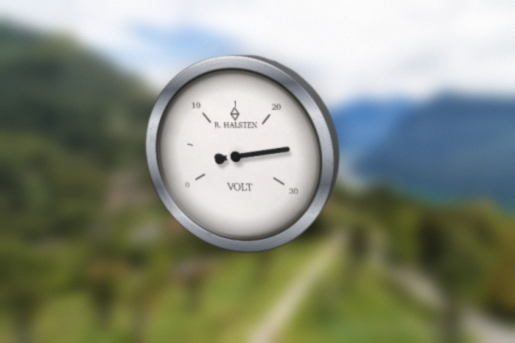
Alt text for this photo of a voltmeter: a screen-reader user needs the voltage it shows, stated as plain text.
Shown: 25 V
